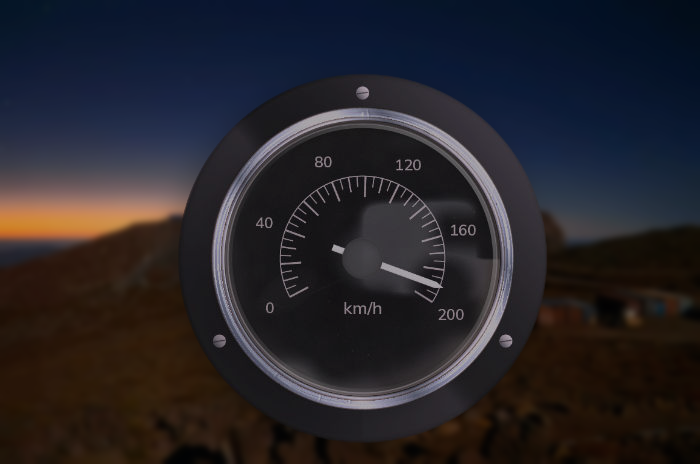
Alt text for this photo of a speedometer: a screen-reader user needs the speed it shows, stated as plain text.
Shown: 190 km/h
